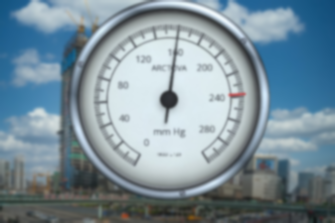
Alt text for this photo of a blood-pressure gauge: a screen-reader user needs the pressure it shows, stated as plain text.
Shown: 160 mmHg
